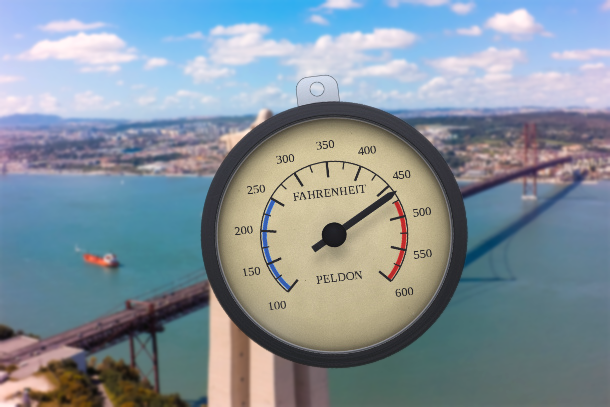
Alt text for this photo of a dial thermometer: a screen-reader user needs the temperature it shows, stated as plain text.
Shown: 462.5 °F
